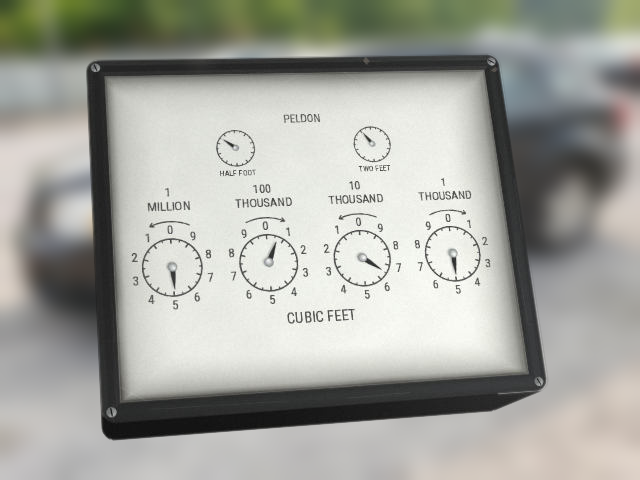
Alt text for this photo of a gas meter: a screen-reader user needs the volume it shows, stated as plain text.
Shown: 506500 ft³
